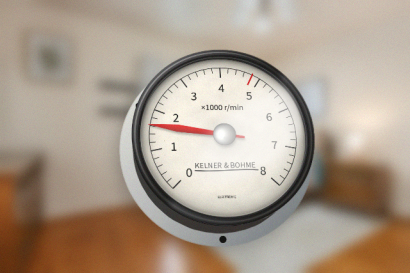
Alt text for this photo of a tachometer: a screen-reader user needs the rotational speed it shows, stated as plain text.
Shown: 1600 rpm
